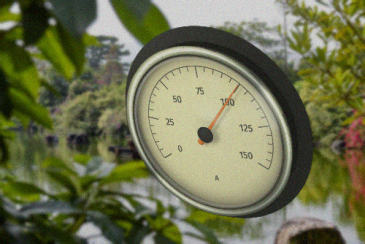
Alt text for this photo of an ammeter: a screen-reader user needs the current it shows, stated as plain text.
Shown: 100 A
